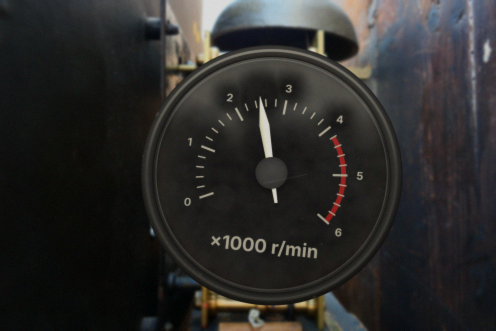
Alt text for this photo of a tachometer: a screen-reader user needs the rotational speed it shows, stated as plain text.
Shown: 2500 rpm
